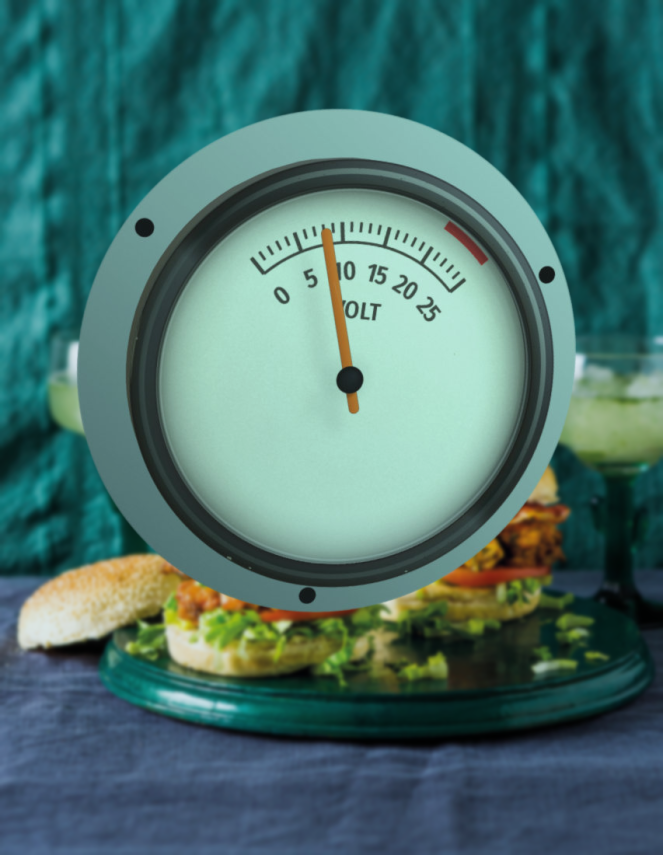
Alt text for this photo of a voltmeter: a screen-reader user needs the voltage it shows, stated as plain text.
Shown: 8 V
